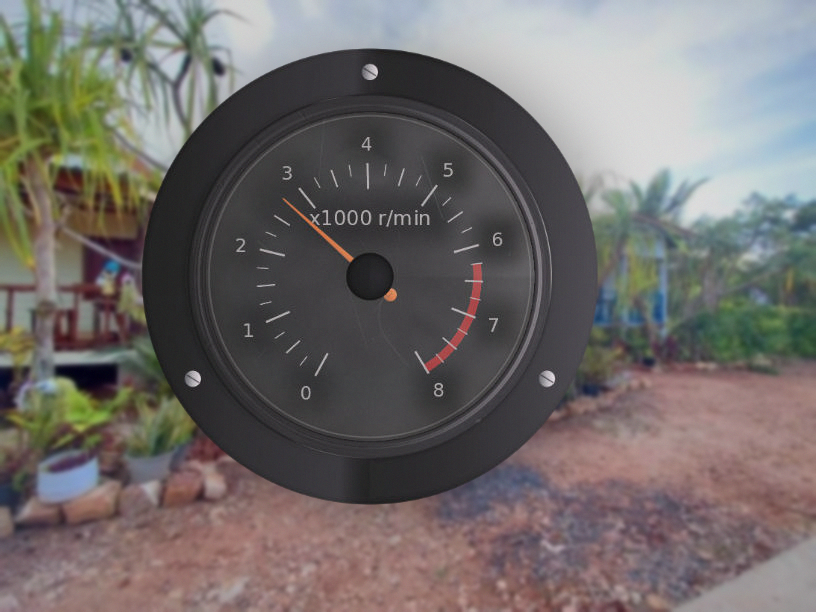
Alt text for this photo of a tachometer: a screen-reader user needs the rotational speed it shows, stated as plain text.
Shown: 2750 rpm
